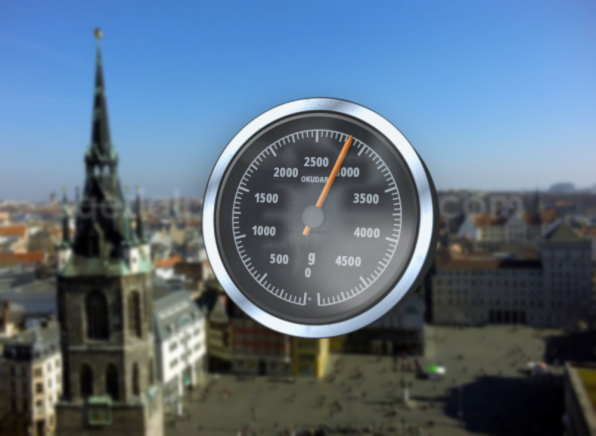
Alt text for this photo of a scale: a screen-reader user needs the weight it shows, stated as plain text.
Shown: 2850 g
